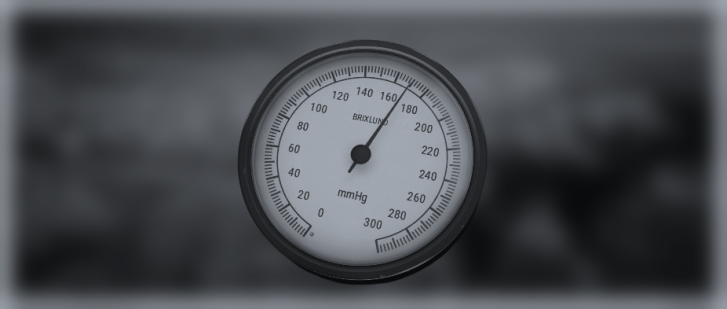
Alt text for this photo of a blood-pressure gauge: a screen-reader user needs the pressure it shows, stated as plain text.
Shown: 170 mmHg
